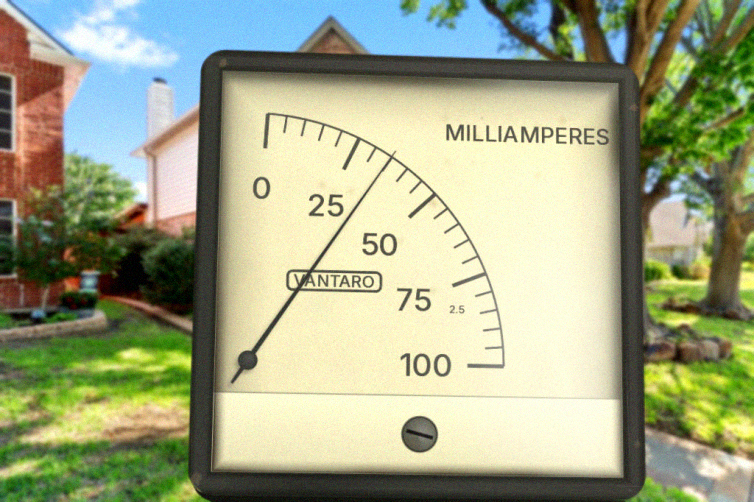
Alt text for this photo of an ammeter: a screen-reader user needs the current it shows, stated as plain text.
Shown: 35 mA
